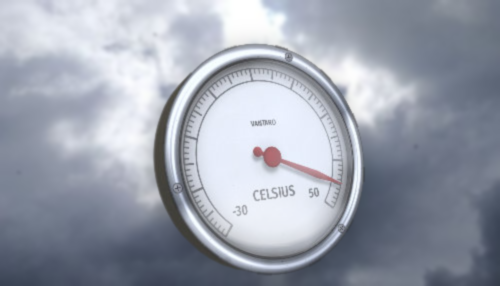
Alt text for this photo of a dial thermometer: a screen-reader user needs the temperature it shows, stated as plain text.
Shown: 45 °C
